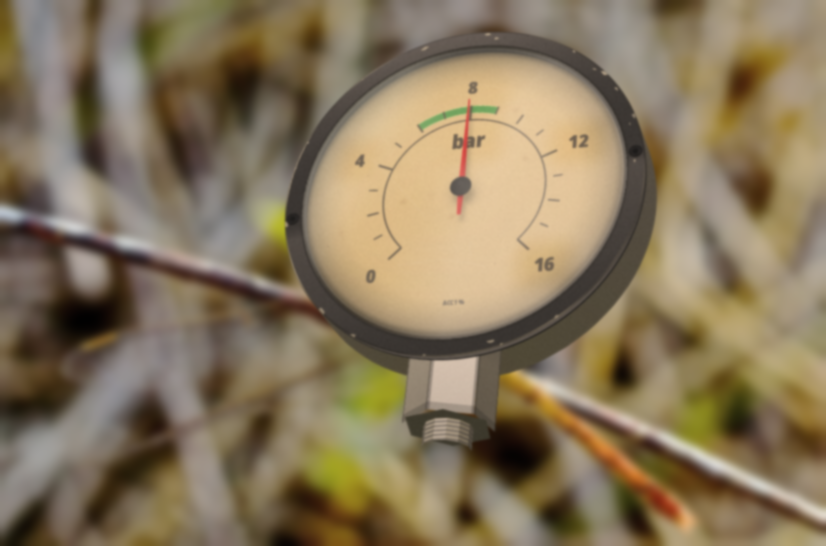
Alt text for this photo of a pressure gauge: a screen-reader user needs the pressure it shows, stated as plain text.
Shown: 8 bar
